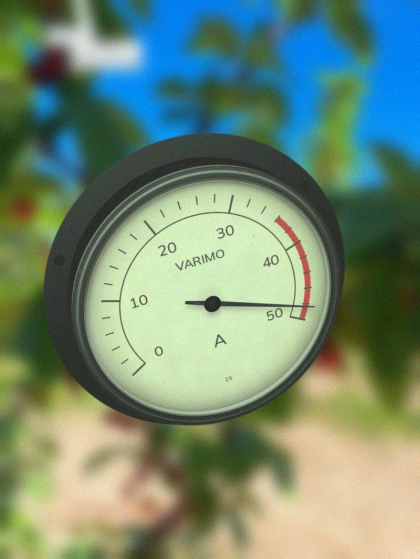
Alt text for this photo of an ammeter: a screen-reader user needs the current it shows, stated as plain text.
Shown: 48 A
